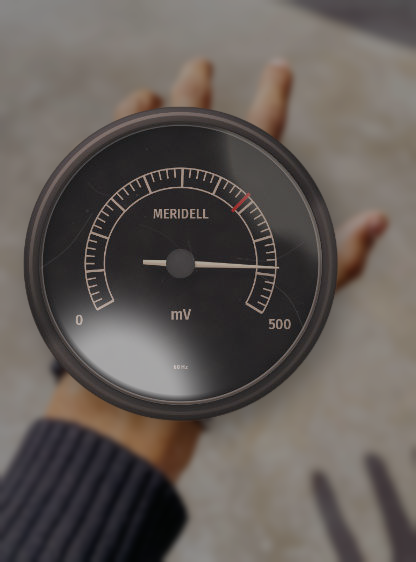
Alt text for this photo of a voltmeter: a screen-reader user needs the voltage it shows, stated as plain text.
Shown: 440 mV
